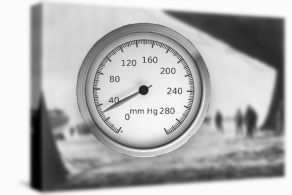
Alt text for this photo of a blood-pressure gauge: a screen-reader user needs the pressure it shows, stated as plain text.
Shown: 30 mmHg
